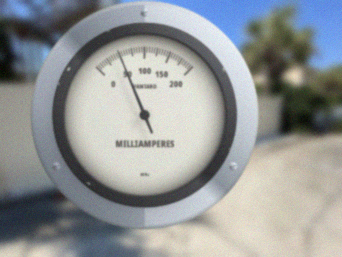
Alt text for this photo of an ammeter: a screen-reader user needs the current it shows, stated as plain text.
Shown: 50 mA
